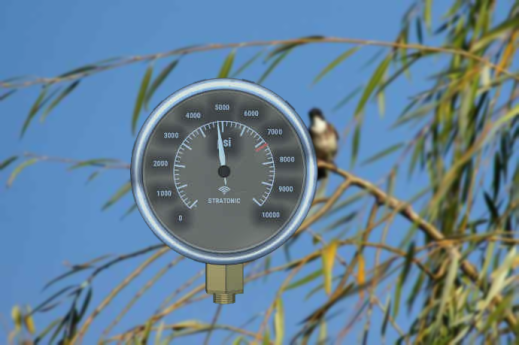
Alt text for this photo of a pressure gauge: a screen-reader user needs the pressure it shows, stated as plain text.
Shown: 4800 psi
